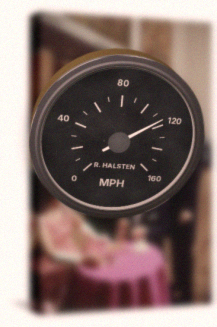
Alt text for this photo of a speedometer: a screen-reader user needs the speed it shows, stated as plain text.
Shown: 115 mph
